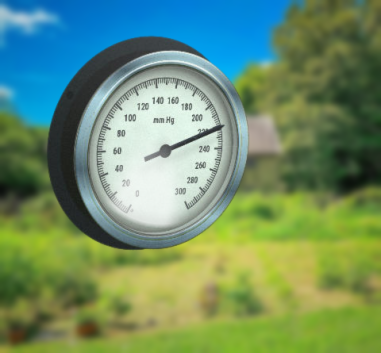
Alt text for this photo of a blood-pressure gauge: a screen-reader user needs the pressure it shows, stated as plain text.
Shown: 220 mmHg
